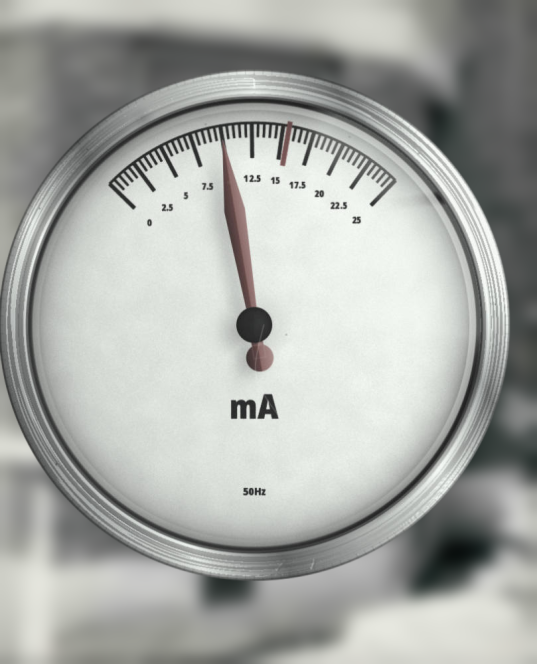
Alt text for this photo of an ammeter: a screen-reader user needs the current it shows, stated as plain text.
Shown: 10 mA
